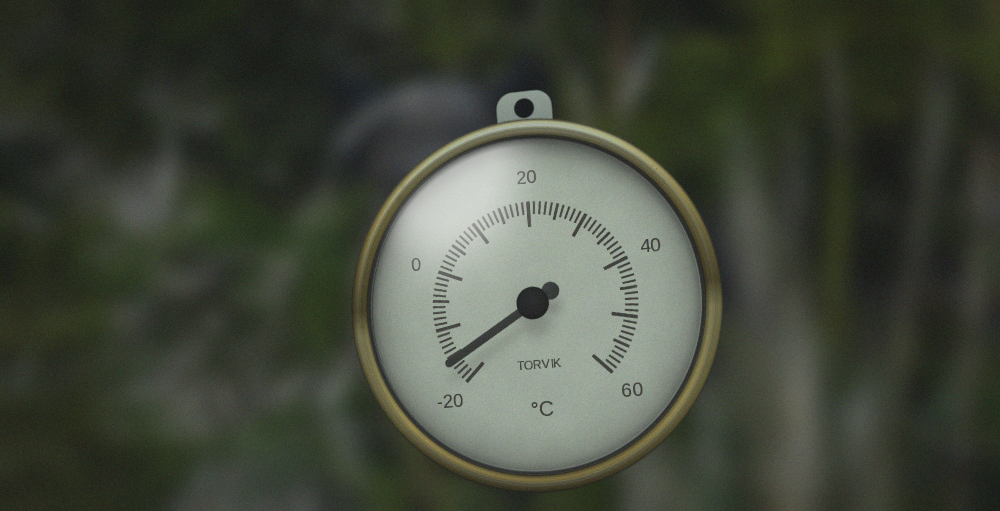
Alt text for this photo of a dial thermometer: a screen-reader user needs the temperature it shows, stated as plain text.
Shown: -16 °C
